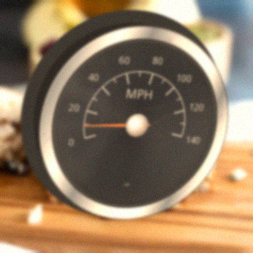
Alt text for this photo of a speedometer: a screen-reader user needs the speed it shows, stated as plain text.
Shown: 10 mph
